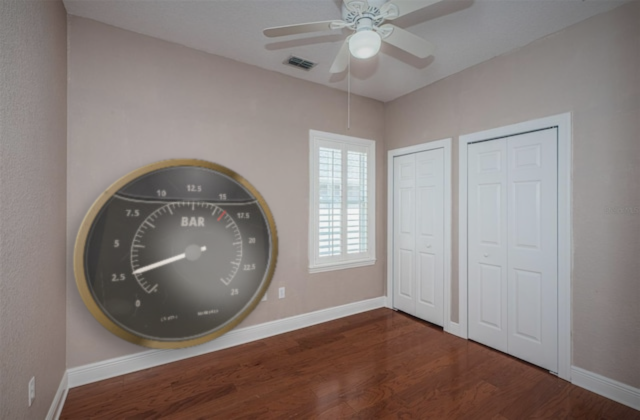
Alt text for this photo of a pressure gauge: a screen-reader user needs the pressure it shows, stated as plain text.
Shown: 2.5 bar
